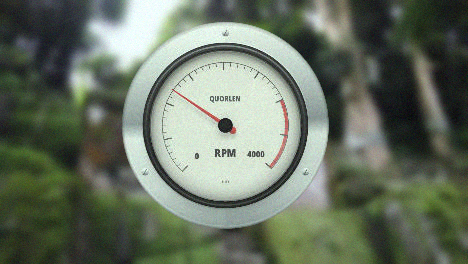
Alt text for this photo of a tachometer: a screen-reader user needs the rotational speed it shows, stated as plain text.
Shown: 1200 rpm
